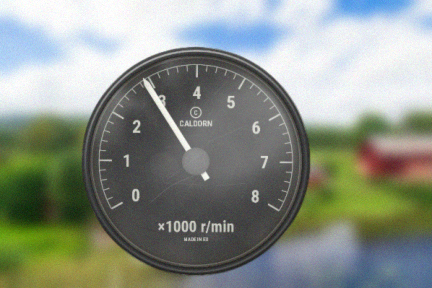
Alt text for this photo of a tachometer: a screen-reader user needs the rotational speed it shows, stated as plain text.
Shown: 2900 rpm
